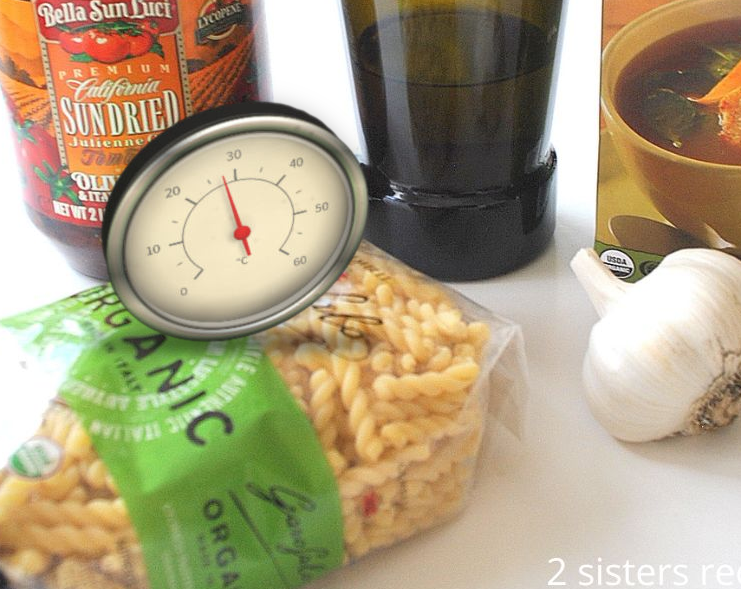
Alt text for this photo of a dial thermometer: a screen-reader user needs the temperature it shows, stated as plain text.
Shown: 27.5 °C
